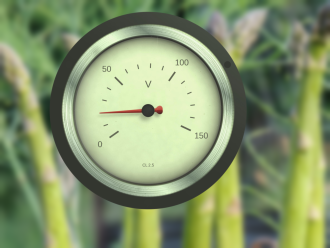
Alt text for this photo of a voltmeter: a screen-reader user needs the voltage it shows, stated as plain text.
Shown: 20 V
